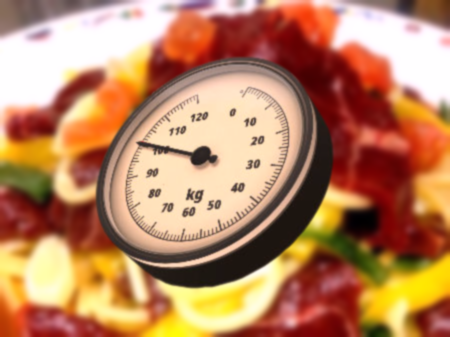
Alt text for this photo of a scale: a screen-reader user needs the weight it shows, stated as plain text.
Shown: 100 kg
